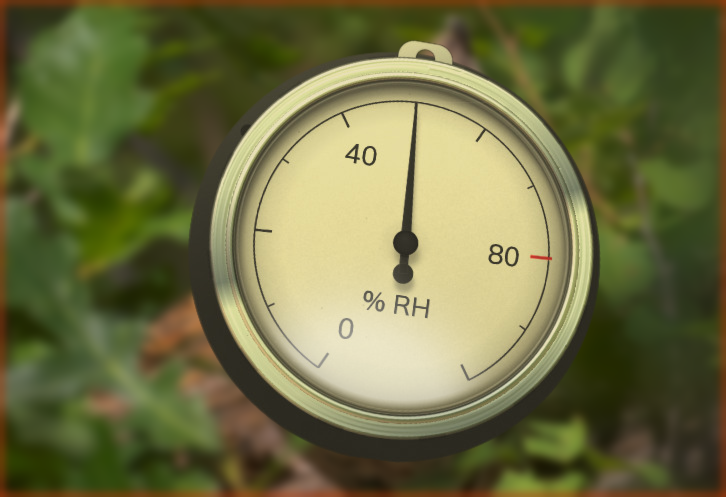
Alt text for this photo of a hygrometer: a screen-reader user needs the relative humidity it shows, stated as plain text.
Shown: 50 %
